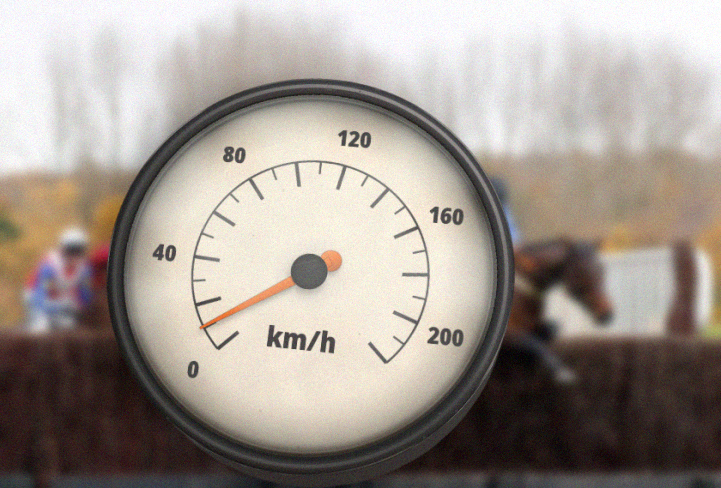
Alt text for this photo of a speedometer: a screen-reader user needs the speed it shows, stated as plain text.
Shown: 10 km/h
